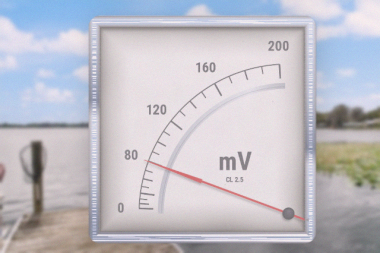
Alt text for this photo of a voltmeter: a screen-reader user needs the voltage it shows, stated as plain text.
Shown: 80 mV
